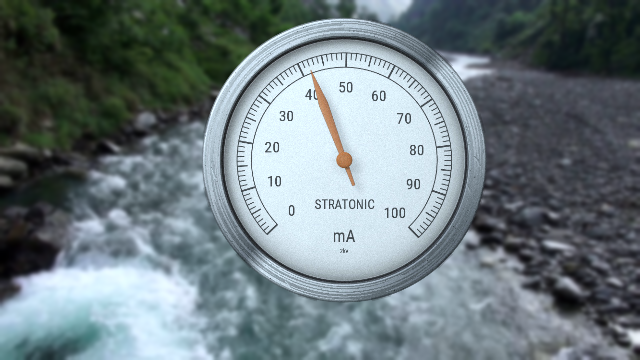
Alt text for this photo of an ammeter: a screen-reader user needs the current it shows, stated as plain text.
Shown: 42 mA
